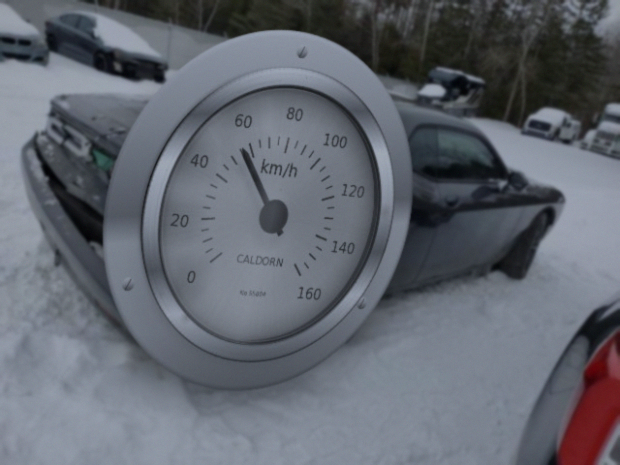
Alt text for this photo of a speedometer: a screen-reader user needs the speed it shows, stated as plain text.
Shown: 55 km/h
